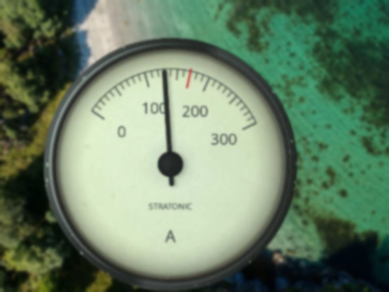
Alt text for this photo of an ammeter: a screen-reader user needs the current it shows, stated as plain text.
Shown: 130 A
